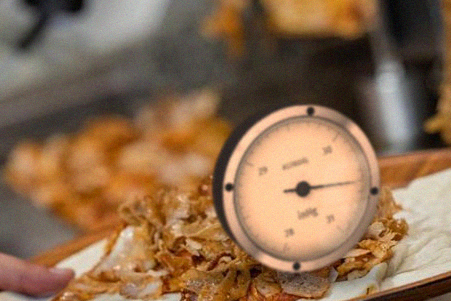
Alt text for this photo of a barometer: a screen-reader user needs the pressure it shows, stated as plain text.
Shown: 30.5 inHg
